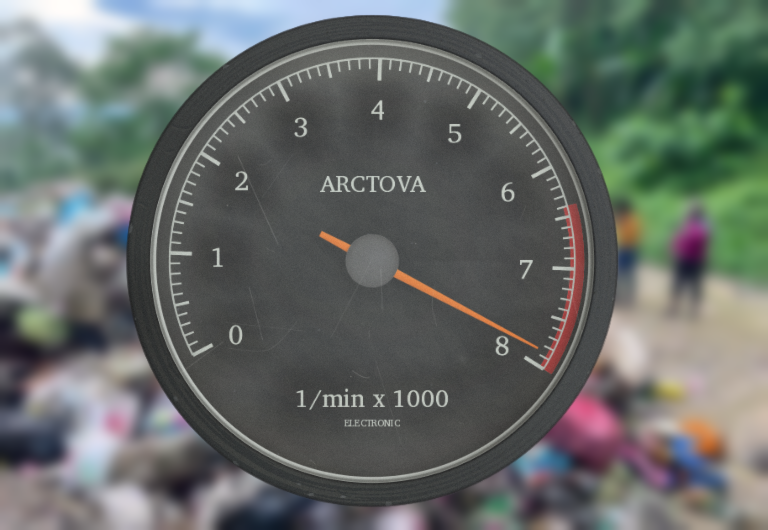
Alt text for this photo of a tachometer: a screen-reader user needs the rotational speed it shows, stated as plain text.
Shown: 7850 rpm
